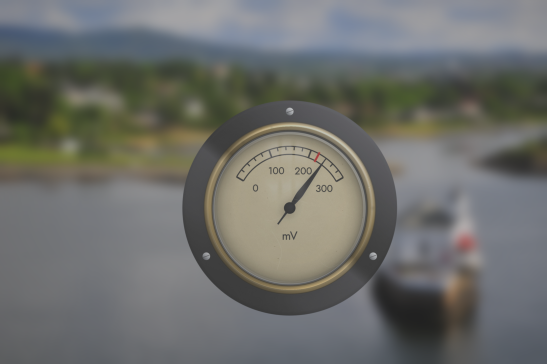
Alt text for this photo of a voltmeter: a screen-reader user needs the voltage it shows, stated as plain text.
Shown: 240 mV
